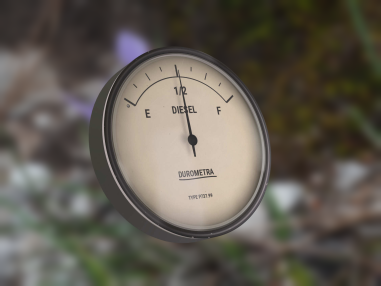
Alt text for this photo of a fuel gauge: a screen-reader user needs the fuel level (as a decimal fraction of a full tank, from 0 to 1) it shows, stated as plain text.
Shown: 0.5
